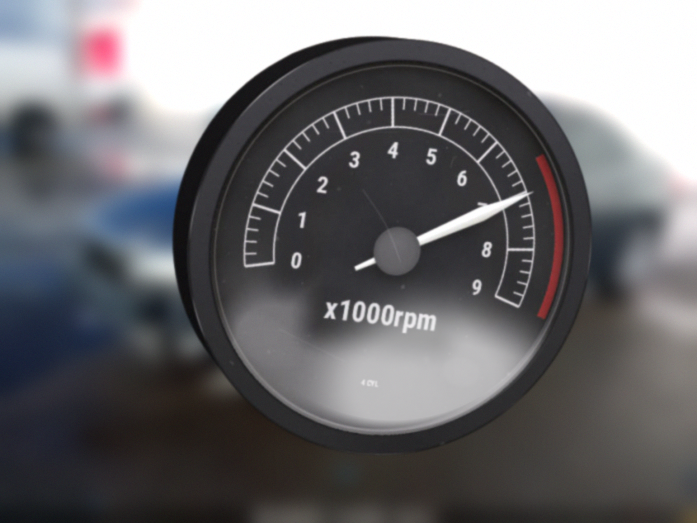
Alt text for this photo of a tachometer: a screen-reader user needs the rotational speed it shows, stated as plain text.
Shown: 7000 rpm
